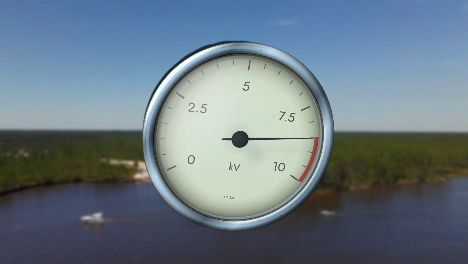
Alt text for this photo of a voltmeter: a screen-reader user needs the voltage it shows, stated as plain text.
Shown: 8.5 kV
